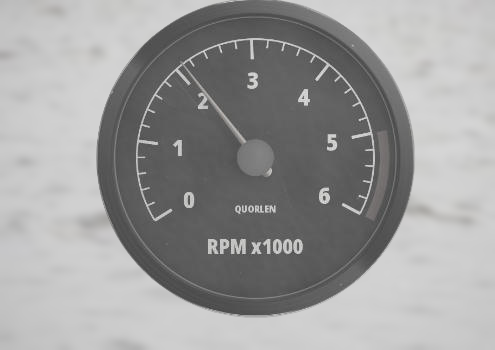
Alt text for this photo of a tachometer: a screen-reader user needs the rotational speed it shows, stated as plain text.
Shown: 2100 rpm
